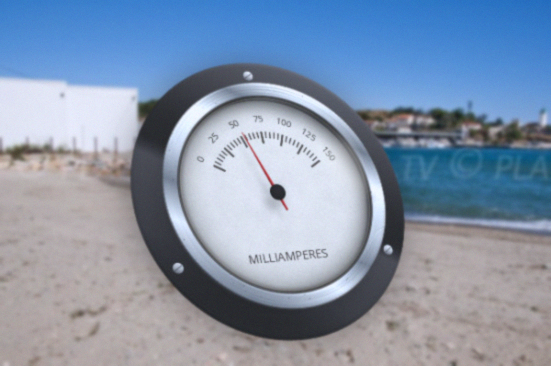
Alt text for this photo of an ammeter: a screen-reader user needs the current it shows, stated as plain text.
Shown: 50 mA
